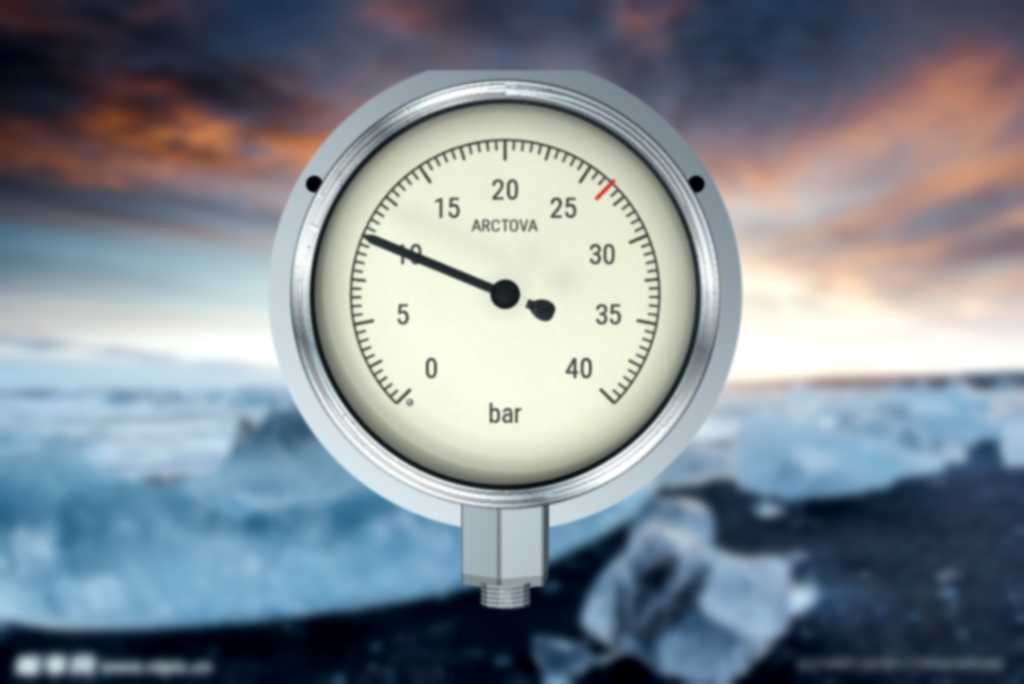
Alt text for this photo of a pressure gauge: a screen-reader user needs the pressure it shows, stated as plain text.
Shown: 10 bar
